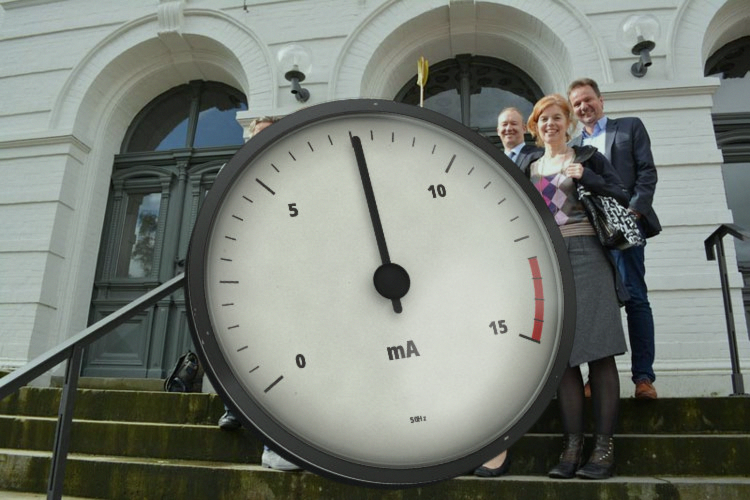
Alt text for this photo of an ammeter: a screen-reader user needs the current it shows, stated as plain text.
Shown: 7.5 mA
